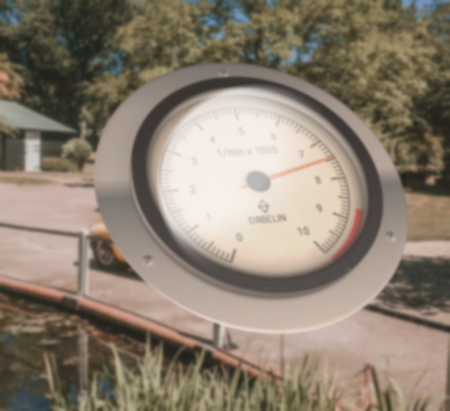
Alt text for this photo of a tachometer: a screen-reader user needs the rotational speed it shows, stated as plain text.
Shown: 7500 rpm
